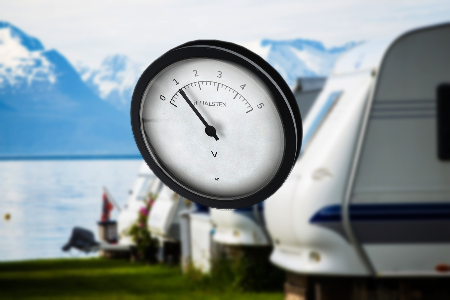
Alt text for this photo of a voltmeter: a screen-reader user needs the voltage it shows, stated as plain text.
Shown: 1 V
